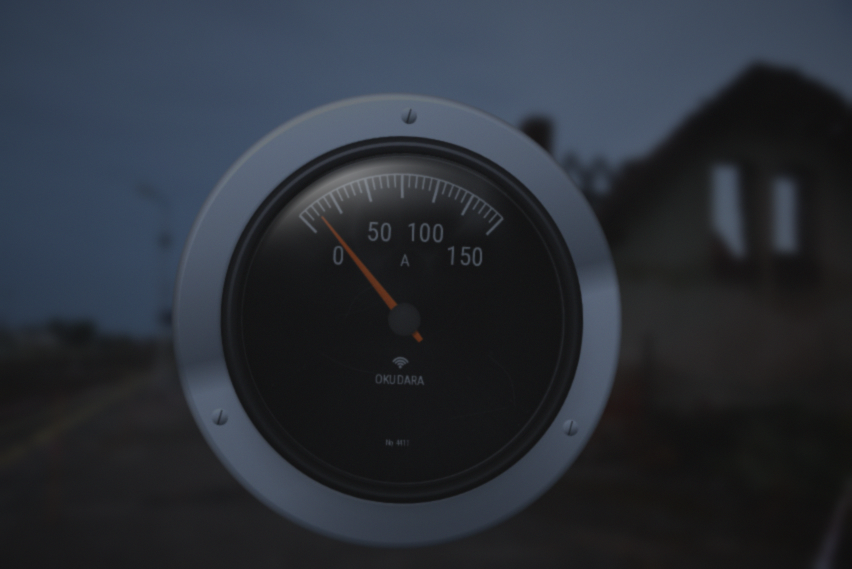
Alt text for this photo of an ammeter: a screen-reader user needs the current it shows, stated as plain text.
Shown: 10 A
